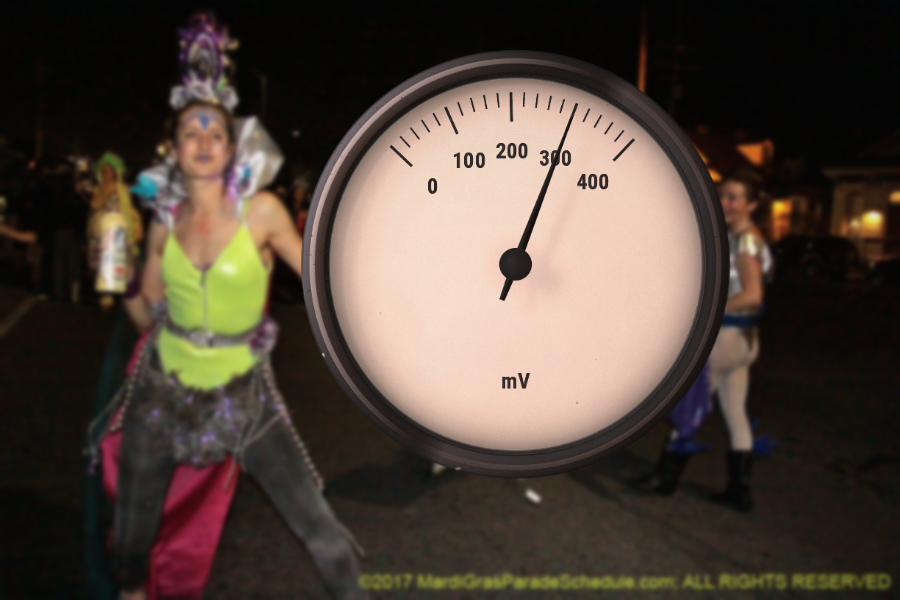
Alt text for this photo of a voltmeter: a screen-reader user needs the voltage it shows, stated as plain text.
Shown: 300 mV
